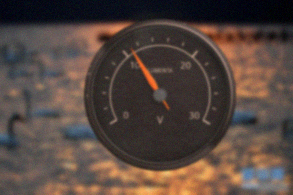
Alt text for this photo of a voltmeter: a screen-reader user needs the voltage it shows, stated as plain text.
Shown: 11 V
